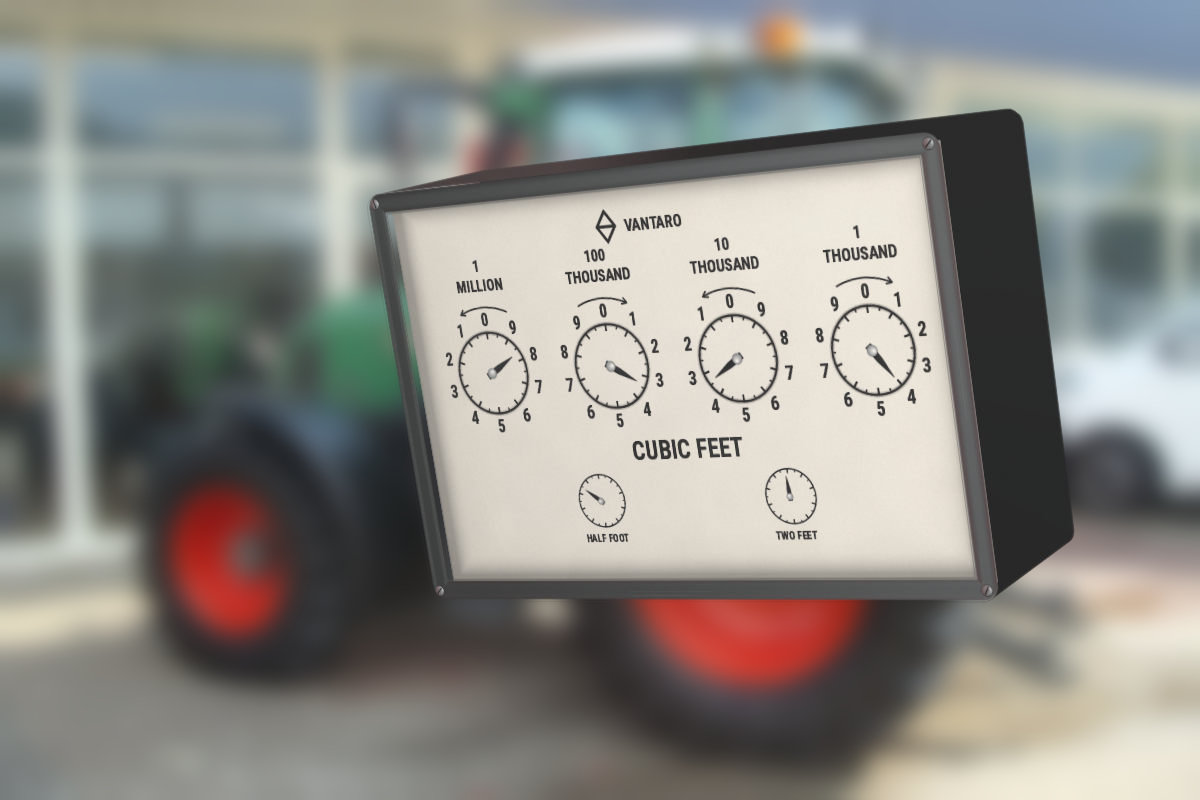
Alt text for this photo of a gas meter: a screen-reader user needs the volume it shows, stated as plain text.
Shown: 833400 ft³
